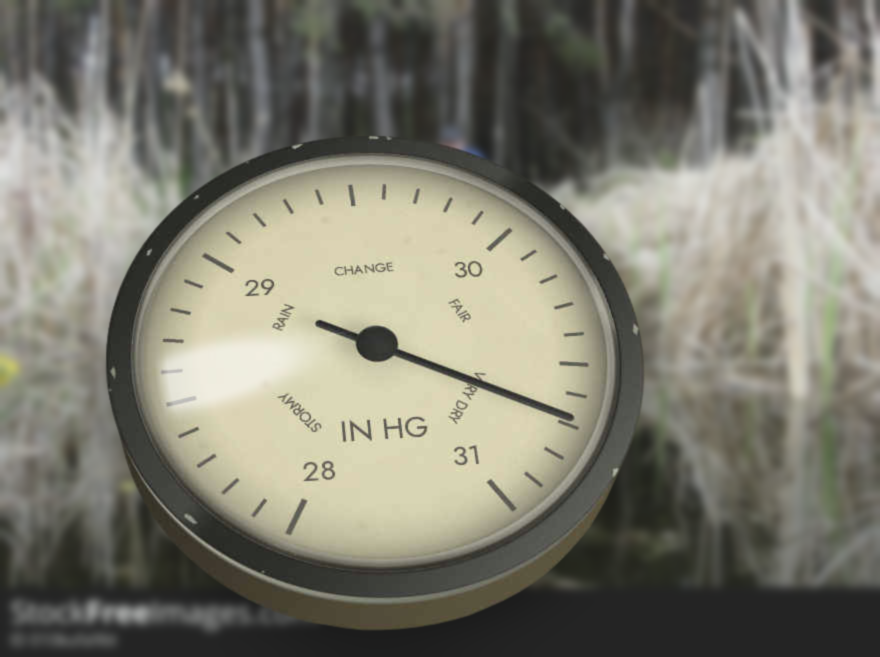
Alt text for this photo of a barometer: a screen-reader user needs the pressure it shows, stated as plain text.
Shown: 30.7 inHg
